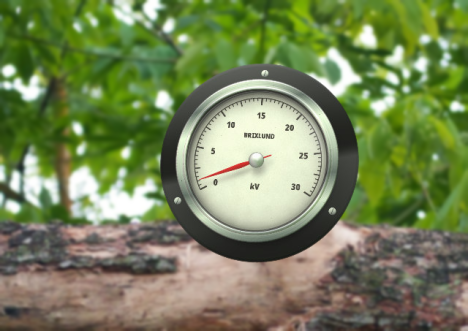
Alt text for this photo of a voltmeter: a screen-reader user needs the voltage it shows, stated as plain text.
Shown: 1 kV
